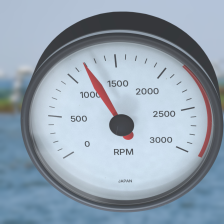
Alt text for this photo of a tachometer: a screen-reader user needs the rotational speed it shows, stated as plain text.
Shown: 1200 rpm
